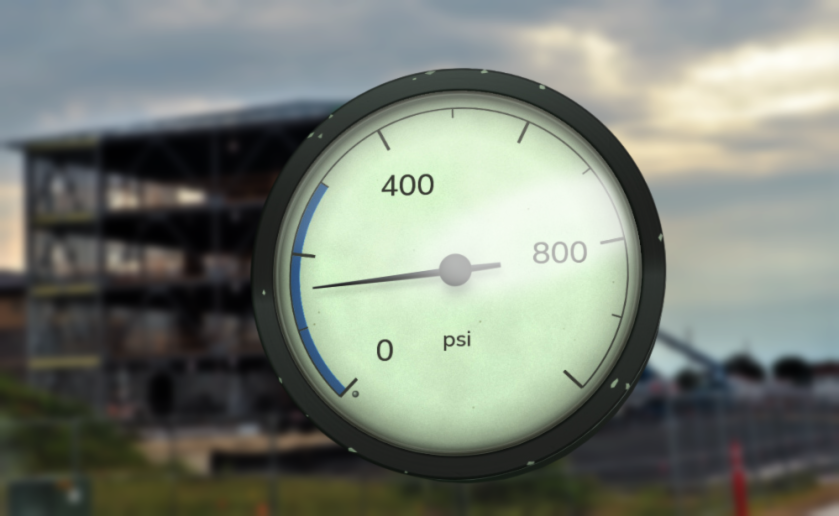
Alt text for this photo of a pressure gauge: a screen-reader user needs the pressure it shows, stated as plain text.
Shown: 150 psi
